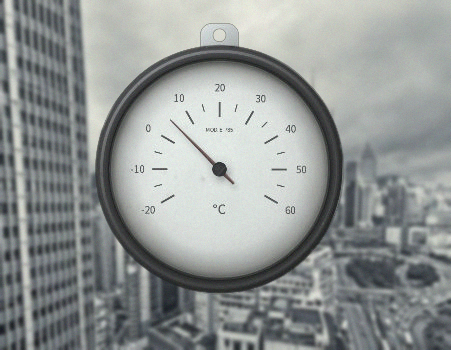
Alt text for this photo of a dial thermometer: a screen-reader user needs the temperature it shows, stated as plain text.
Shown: 5 °C
